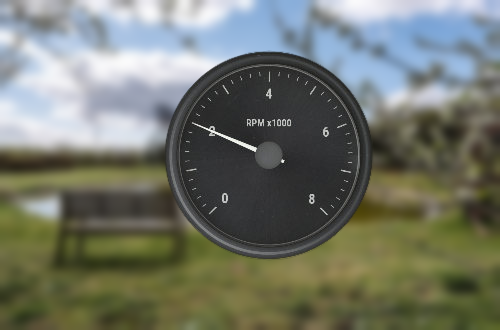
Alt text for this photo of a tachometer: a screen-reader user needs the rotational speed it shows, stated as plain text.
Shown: 2000 rpm
